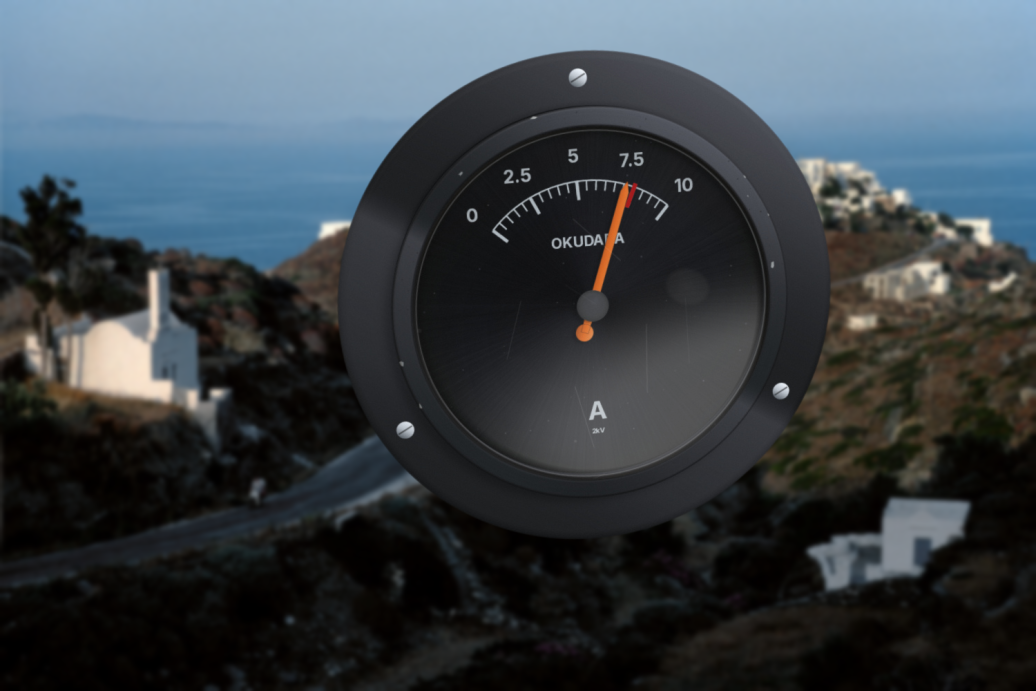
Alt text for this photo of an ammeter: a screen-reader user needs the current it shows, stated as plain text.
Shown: 7.5 A
